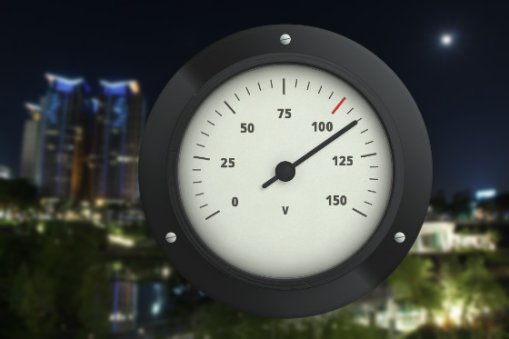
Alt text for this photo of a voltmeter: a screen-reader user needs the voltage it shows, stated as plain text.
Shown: 110 V
